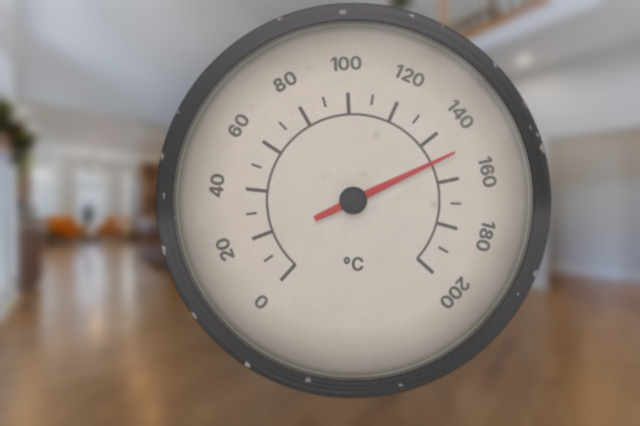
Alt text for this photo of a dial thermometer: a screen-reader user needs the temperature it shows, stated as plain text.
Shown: 150 °C
